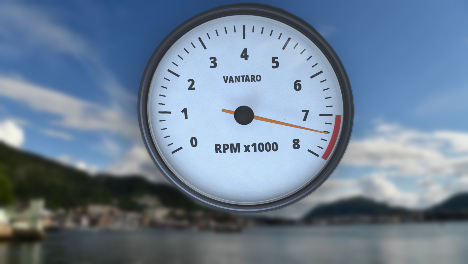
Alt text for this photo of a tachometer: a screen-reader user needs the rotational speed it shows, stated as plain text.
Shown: 7400 rpm
